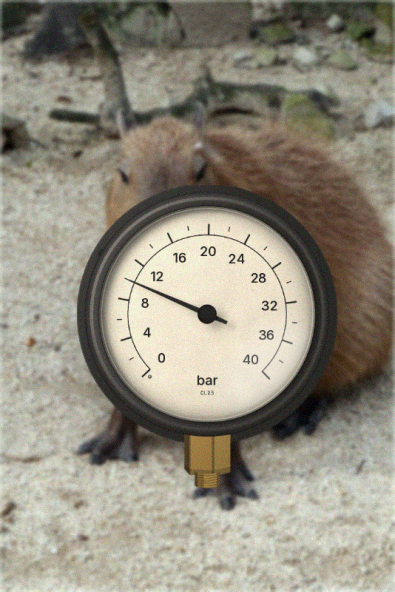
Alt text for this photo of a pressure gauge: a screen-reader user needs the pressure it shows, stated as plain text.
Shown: 10 bar
